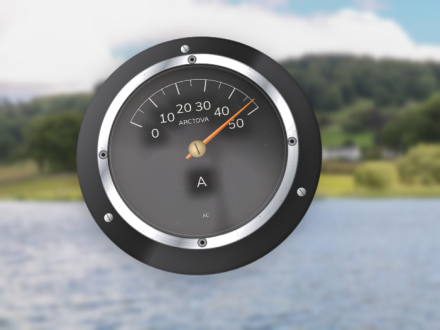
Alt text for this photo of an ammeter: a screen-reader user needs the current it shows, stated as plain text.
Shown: 47.5 A
